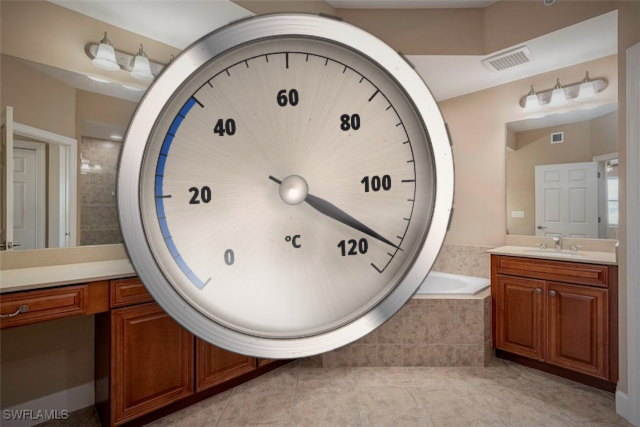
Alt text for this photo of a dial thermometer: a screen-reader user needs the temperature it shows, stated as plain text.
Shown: 114 °C
